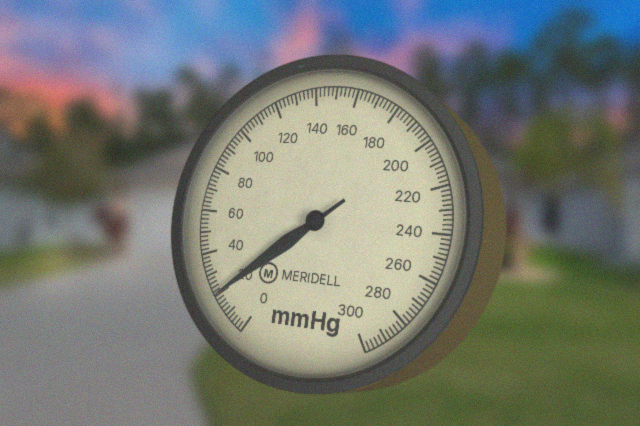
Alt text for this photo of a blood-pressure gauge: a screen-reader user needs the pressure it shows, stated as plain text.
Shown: 20 mmHg
